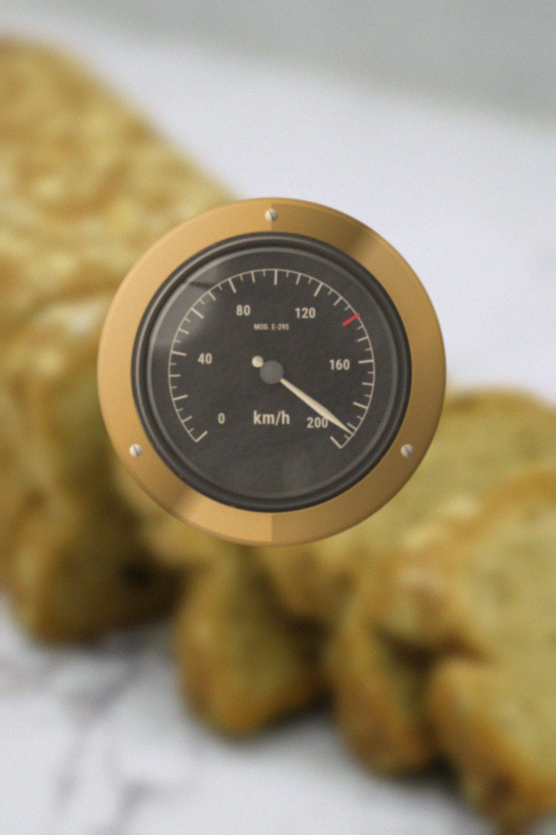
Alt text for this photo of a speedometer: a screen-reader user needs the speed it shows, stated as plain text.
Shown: 192.5 km/h
